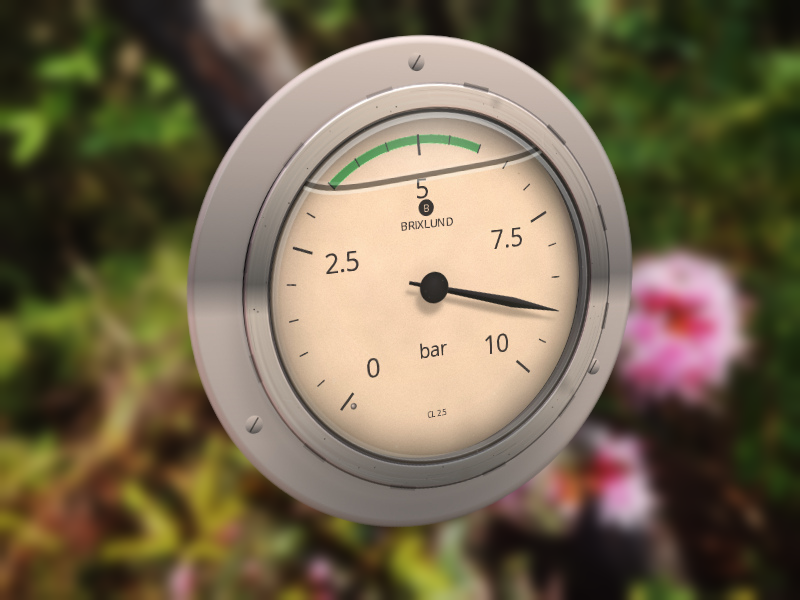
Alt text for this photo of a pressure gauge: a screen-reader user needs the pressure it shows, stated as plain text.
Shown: 9 bar
